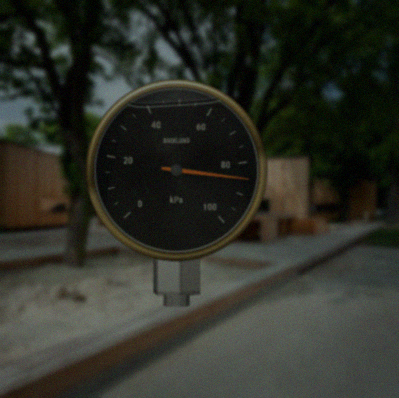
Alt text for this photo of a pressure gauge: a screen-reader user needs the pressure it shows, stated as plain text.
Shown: 85 kPa
